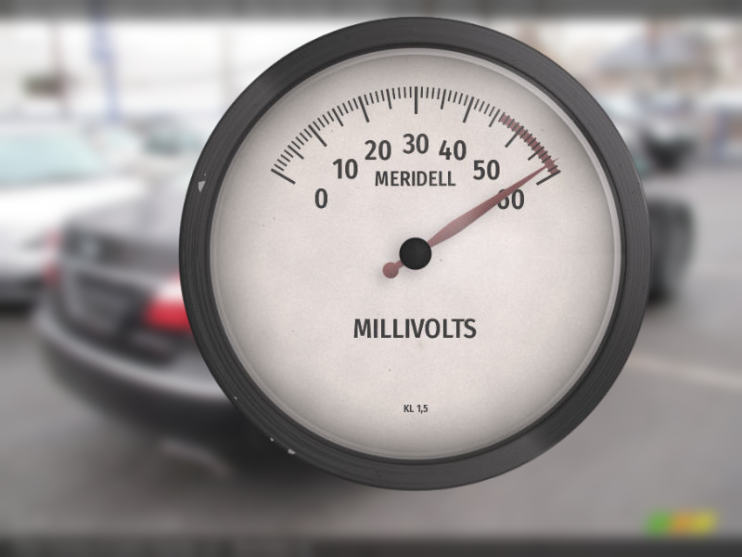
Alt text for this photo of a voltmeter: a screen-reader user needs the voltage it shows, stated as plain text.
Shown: 58 mV
